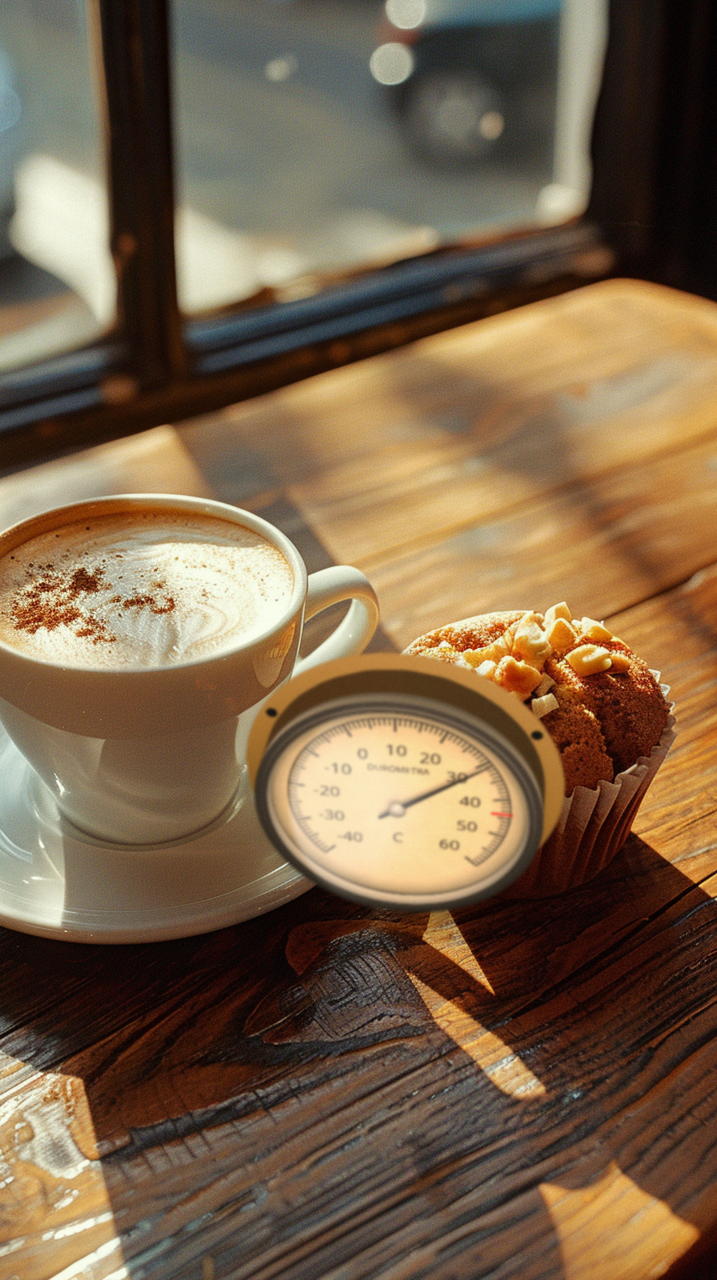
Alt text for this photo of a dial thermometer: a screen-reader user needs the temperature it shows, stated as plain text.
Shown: 30 °C
